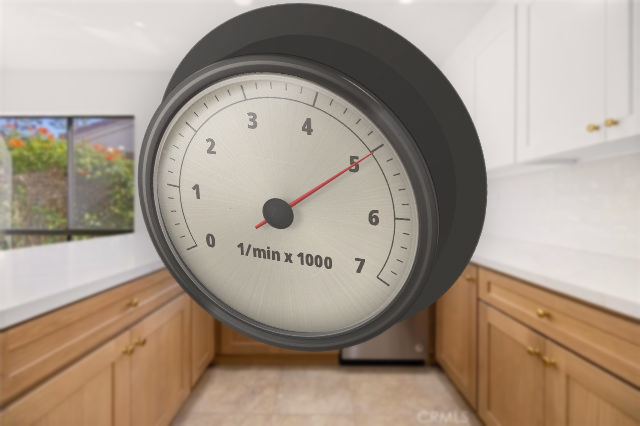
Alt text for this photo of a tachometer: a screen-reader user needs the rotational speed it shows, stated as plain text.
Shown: 5000 rpm
